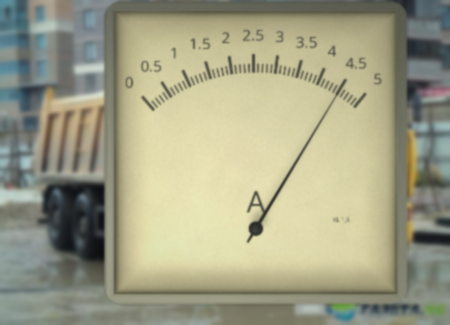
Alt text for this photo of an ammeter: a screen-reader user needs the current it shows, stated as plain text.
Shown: 4.5 A
